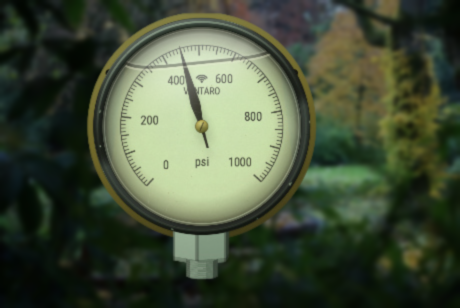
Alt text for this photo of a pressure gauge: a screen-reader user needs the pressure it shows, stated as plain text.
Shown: 450 psi
